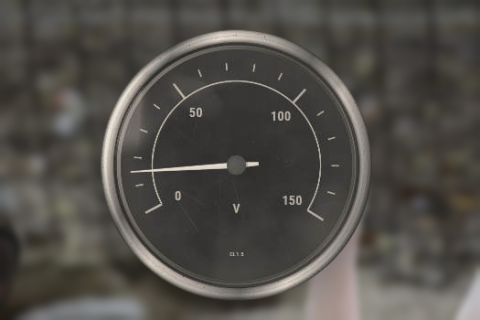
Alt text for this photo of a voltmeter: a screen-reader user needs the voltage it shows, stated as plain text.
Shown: 15 V
